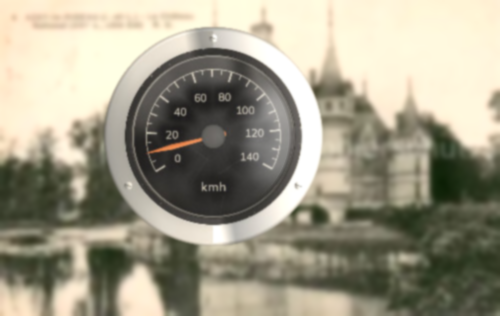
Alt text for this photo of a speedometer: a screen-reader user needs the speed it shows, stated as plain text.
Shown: 10 km/h
